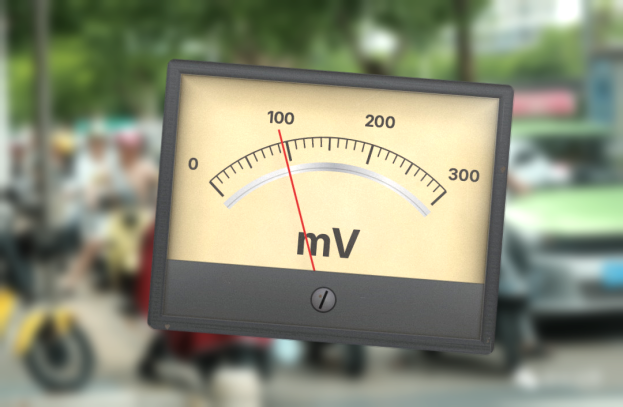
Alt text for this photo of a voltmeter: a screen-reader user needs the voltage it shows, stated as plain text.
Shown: 95 mV
